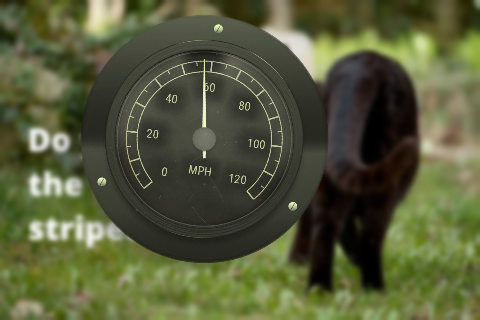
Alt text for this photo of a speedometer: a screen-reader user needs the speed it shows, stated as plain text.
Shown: 57.5 mph
